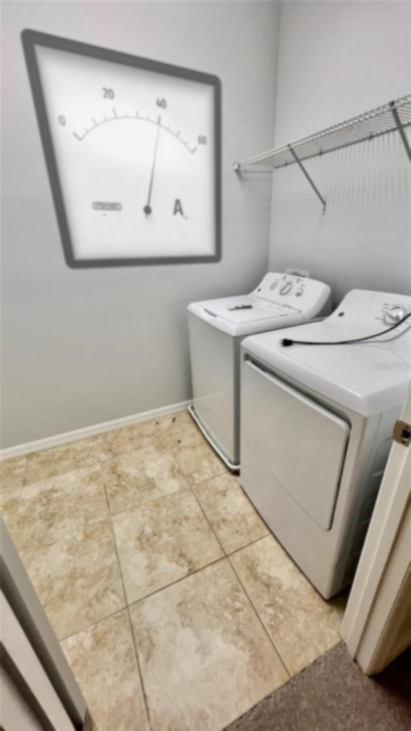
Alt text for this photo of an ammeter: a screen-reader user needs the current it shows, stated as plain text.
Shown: 40 A
